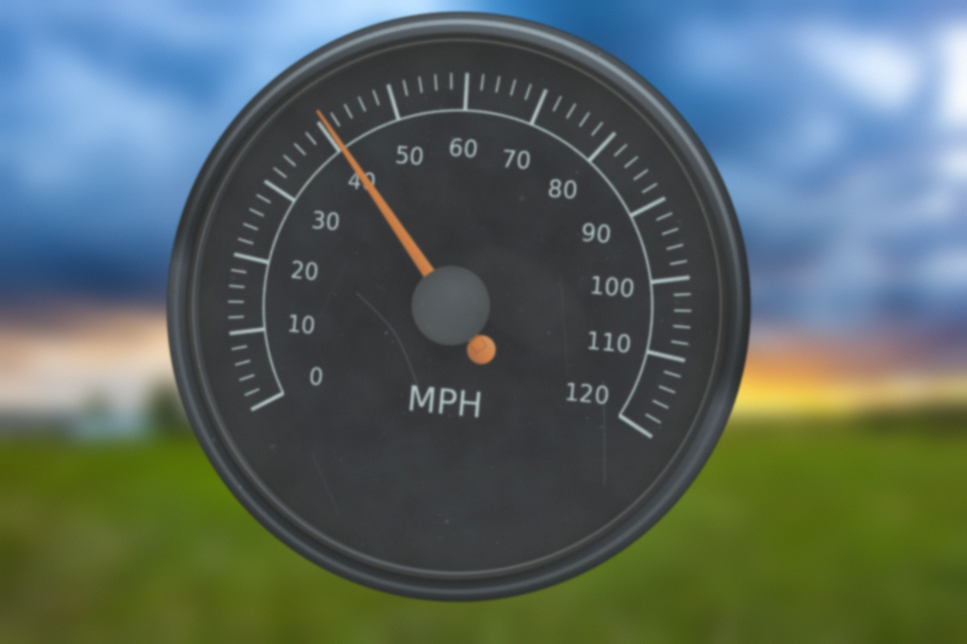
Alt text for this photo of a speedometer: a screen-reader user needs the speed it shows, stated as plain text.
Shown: 41 mph
